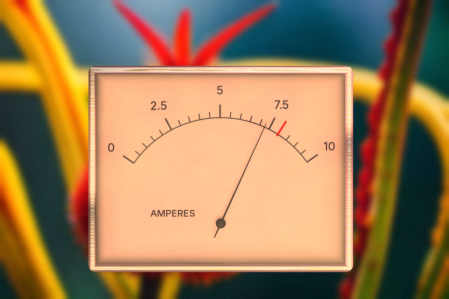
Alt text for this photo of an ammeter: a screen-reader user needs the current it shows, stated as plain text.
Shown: 7.25 A
